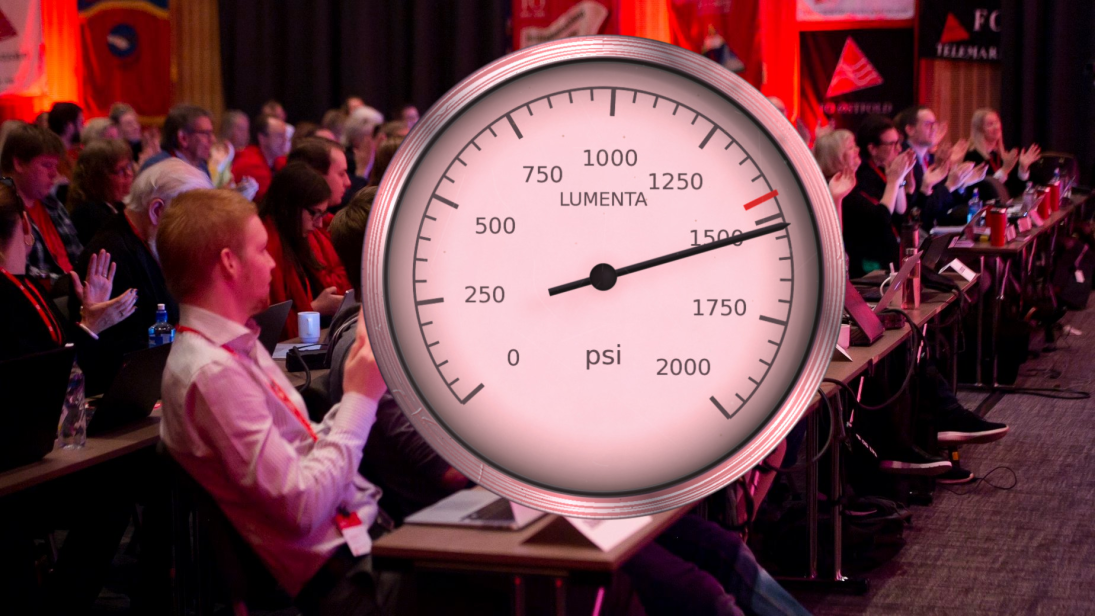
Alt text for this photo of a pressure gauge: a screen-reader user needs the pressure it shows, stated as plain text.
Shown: 1525 psi
